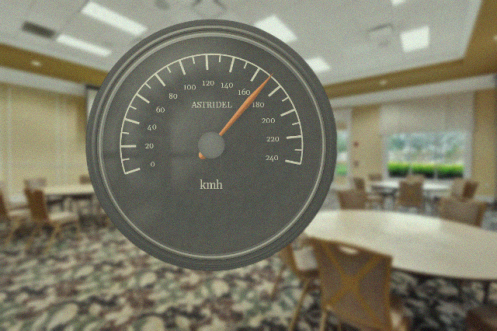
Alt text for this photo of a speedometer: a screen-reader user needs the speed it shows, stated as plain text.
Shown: 170 km/h
